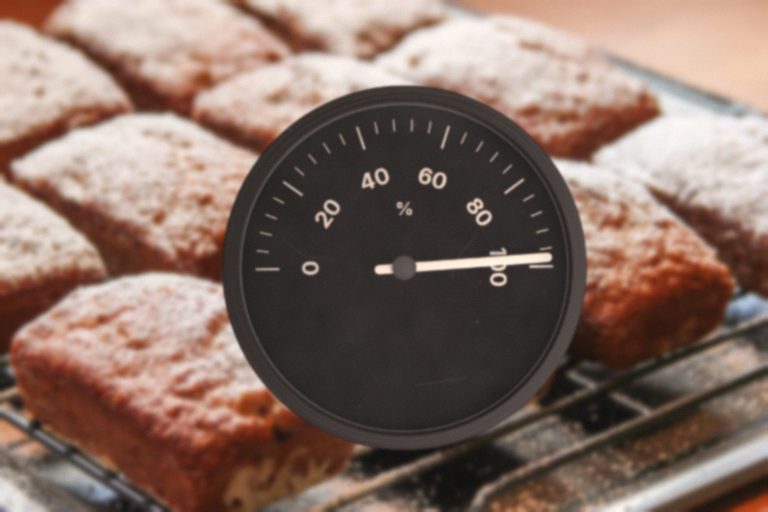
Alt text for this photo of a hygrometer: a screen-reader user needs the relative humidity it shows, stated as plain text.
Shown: 98 %
